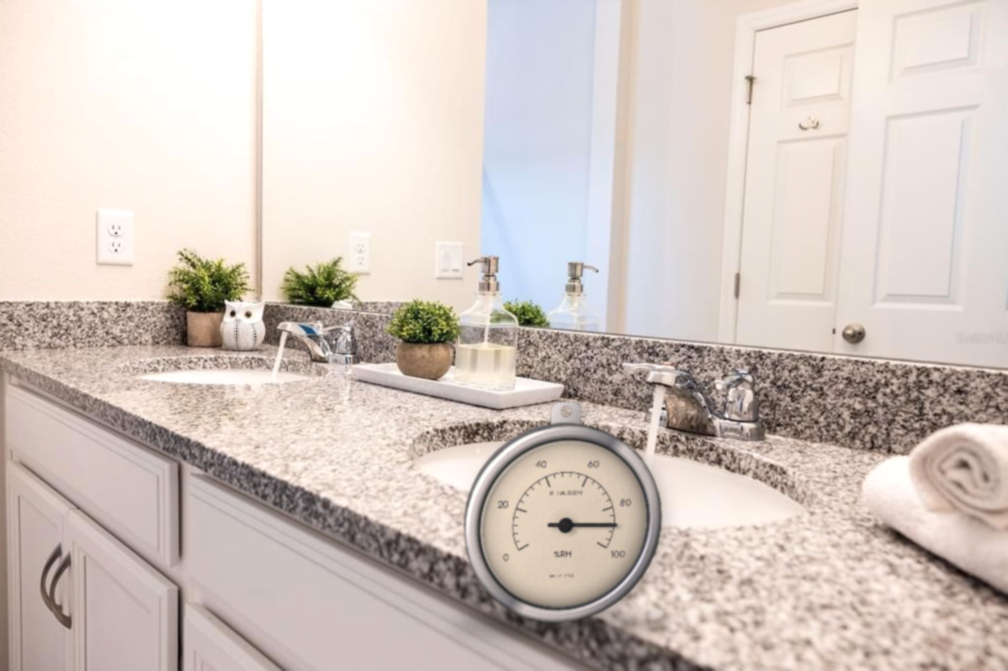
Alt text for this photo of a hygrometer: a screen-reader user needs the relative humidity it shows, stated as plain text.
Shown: 88 %
